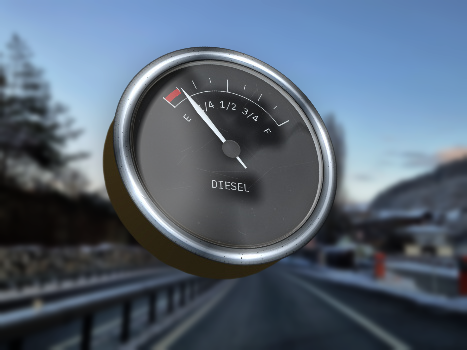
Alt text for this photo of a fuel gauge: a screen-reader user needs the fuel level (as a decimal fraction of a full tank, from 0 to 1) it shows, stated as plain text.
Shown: 0.125
